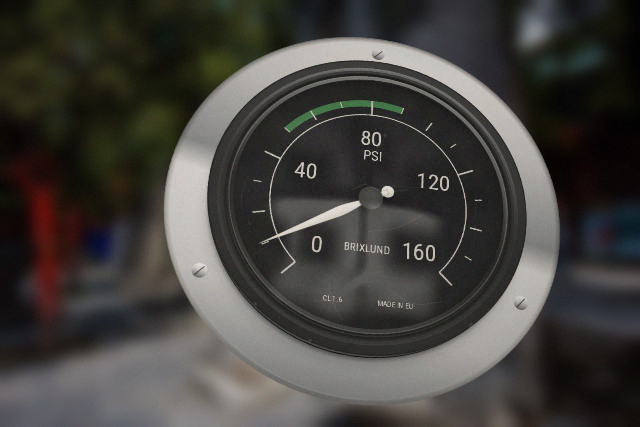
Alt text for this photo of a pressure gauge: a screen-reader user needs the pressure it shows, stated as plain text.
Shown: 10 psi
